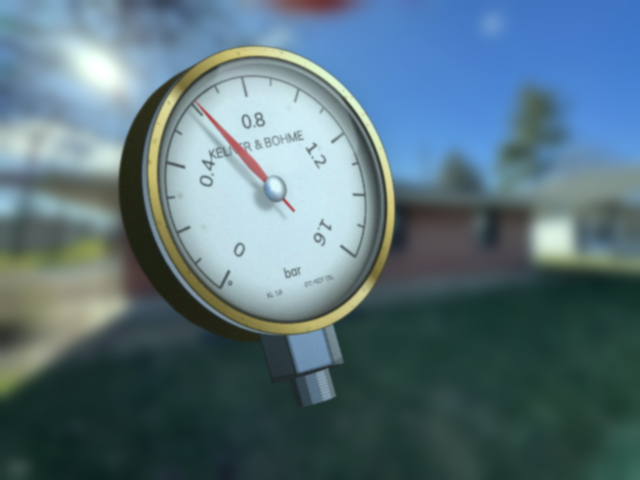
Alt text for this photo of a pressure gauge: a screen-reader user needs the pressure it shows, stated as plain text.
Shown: 0.6 bar
